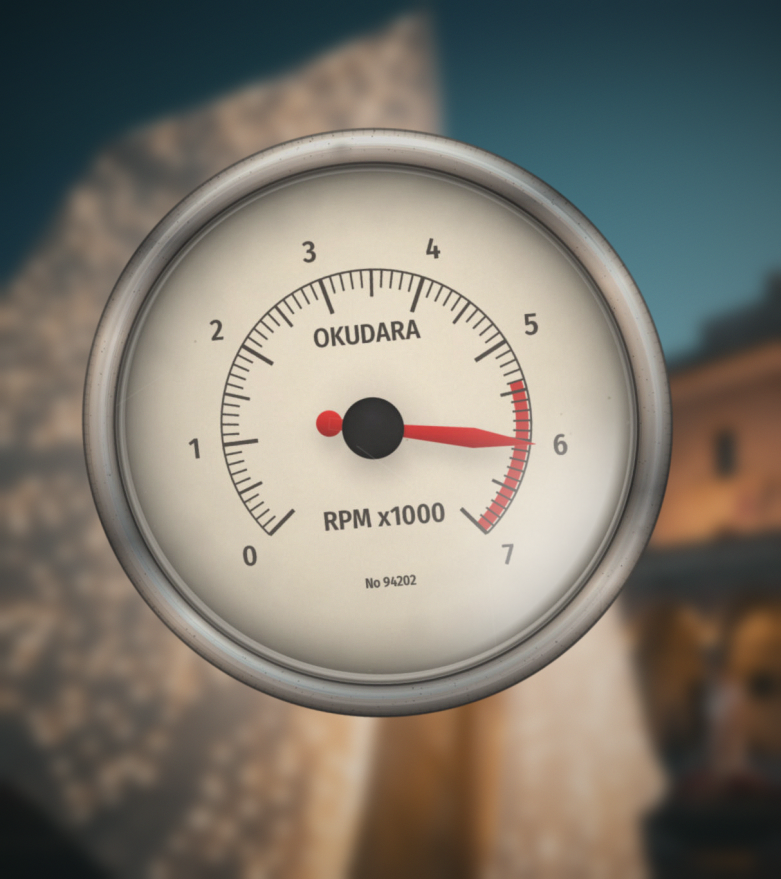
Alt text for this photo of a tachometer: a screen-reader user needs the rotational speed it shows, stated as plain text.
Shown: 6000 rpm
